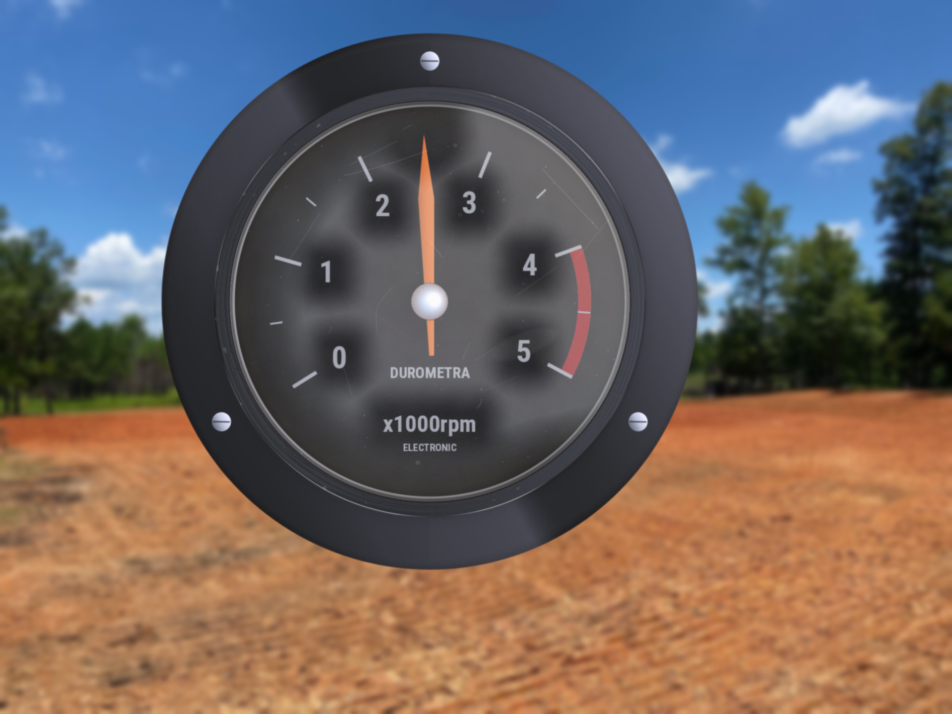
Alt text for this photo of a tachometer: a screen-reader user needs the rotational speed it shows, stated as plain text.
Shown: 2500 rpm
